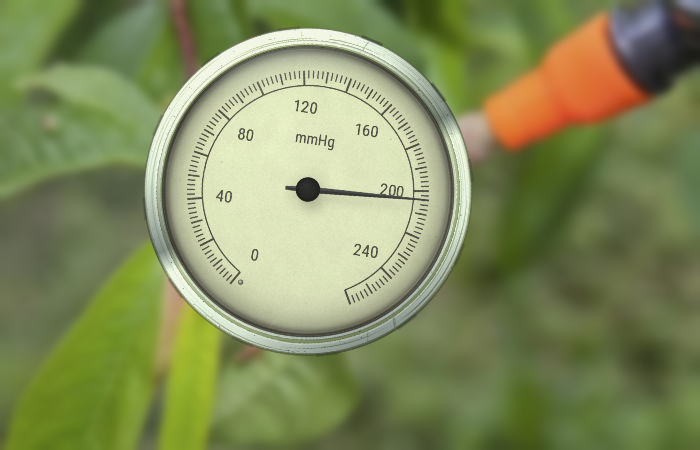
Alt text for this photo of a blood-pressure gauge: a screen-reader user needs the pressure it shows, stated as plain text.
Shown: 204 mmHg
